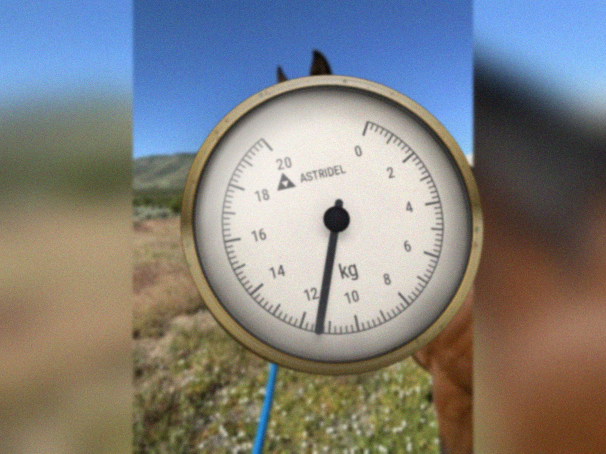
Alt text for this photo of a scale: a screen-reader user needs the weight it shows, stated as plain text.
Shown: 11.4 kg
